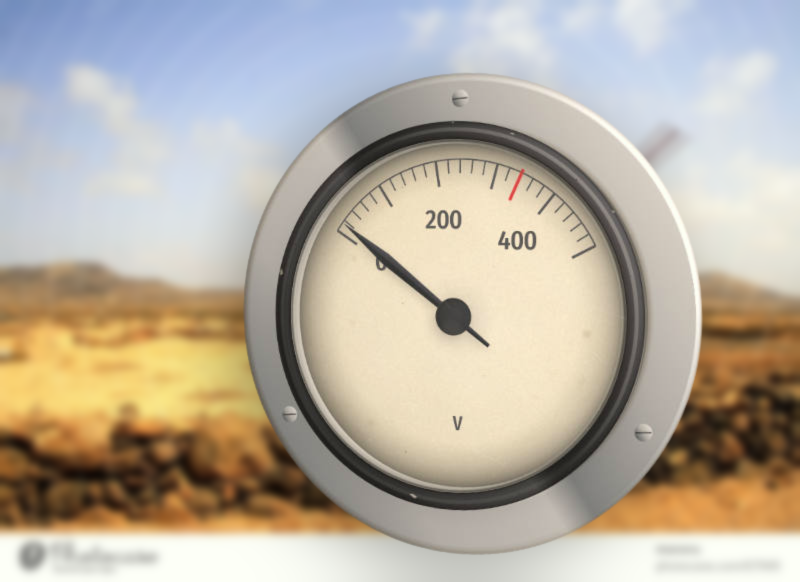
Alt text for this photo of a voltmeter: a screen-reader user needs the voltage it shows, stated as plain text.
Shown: 20 V
